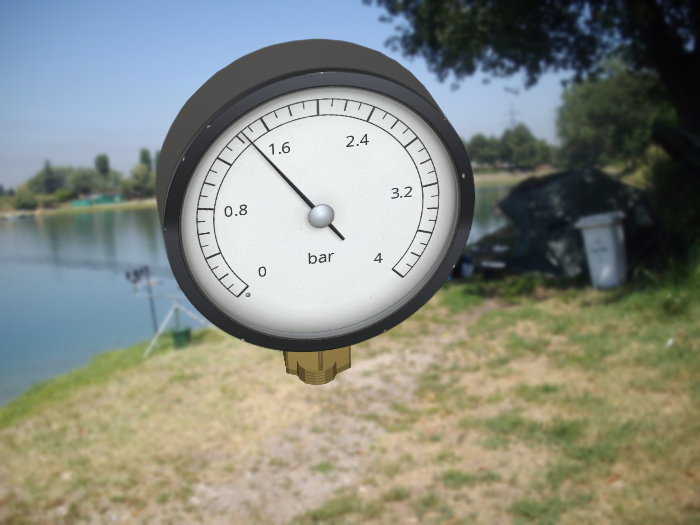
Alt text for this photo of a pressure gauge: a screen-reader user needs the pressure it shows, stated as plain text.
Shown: 1.45 bar
